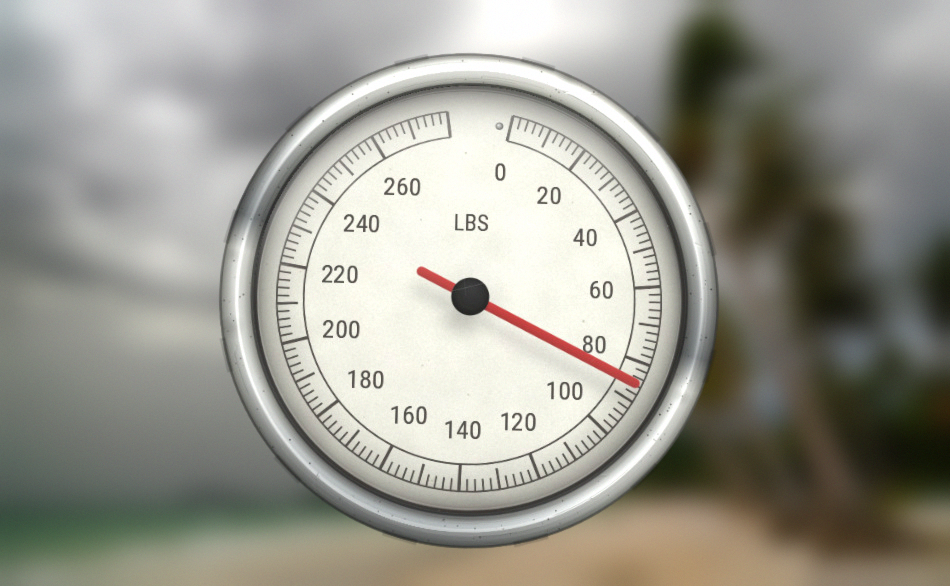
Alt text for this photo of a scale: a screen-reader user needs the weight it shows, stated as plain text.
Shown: 86 lb
